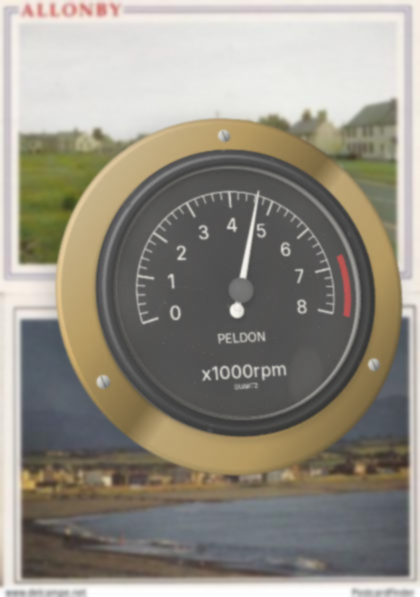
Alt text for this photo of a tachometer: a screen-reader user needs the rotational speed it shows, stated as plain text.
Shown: 4600 rpm
